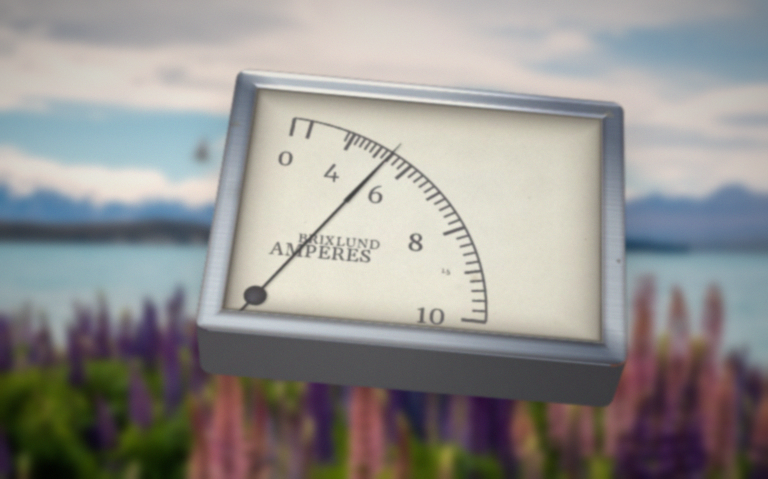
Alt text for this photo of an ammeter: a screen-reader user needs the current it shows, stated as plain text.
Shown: 5.4 A
